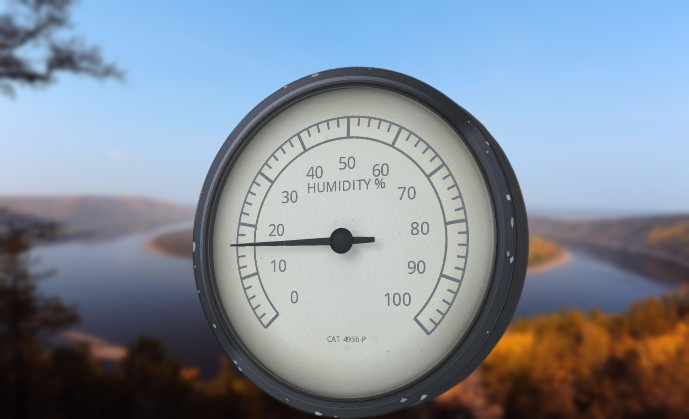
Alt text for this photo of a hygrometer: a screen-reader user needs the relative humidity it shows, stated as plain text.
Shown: 16 %
